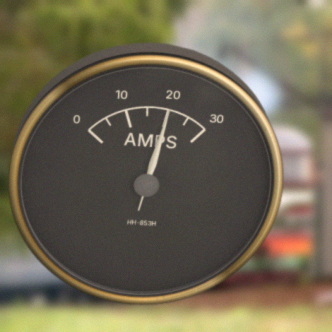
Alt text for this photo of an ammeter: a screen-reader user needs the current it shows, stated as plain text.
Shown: 20 A
